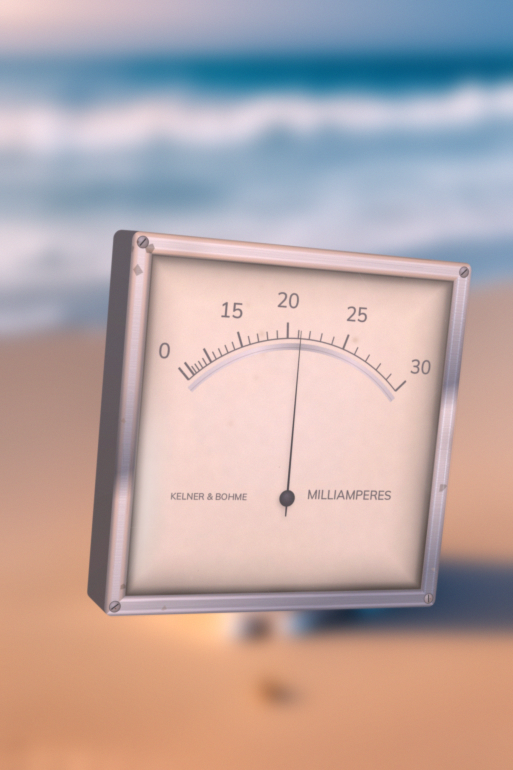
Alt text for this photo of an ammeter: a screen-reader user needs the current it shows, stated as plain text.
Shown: 21 mA
